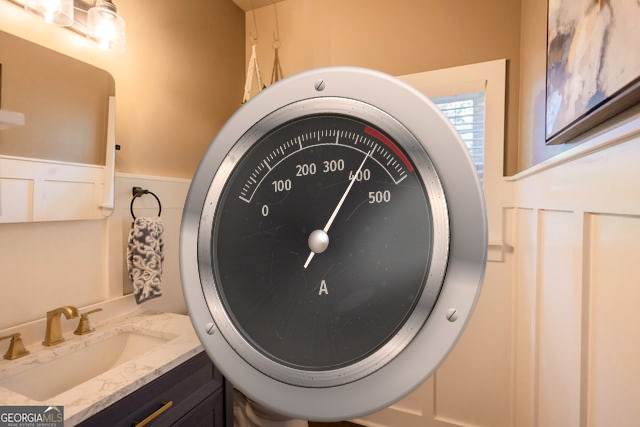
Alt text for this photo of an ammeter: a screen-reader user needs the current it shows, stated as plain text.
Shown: 400 A
